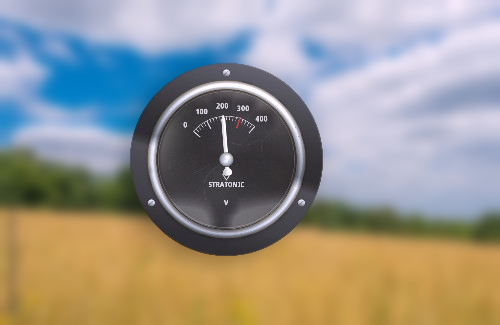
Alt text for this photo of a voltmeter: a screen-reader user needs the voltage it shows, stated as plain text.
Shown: 200 V
